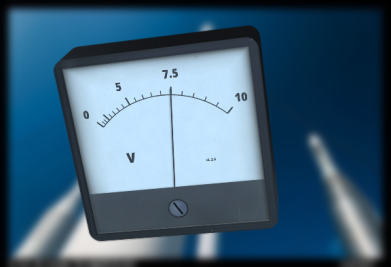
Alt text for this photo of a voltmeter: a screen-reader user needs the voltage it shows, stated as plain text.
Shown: 7.5 V
